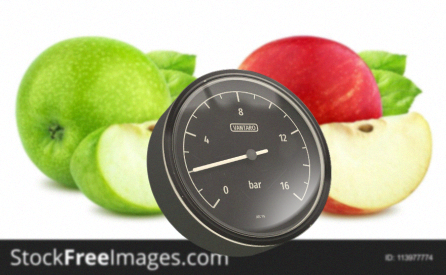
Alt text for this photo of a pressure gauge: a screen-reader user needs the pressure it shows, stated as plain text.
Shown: 2 bar
